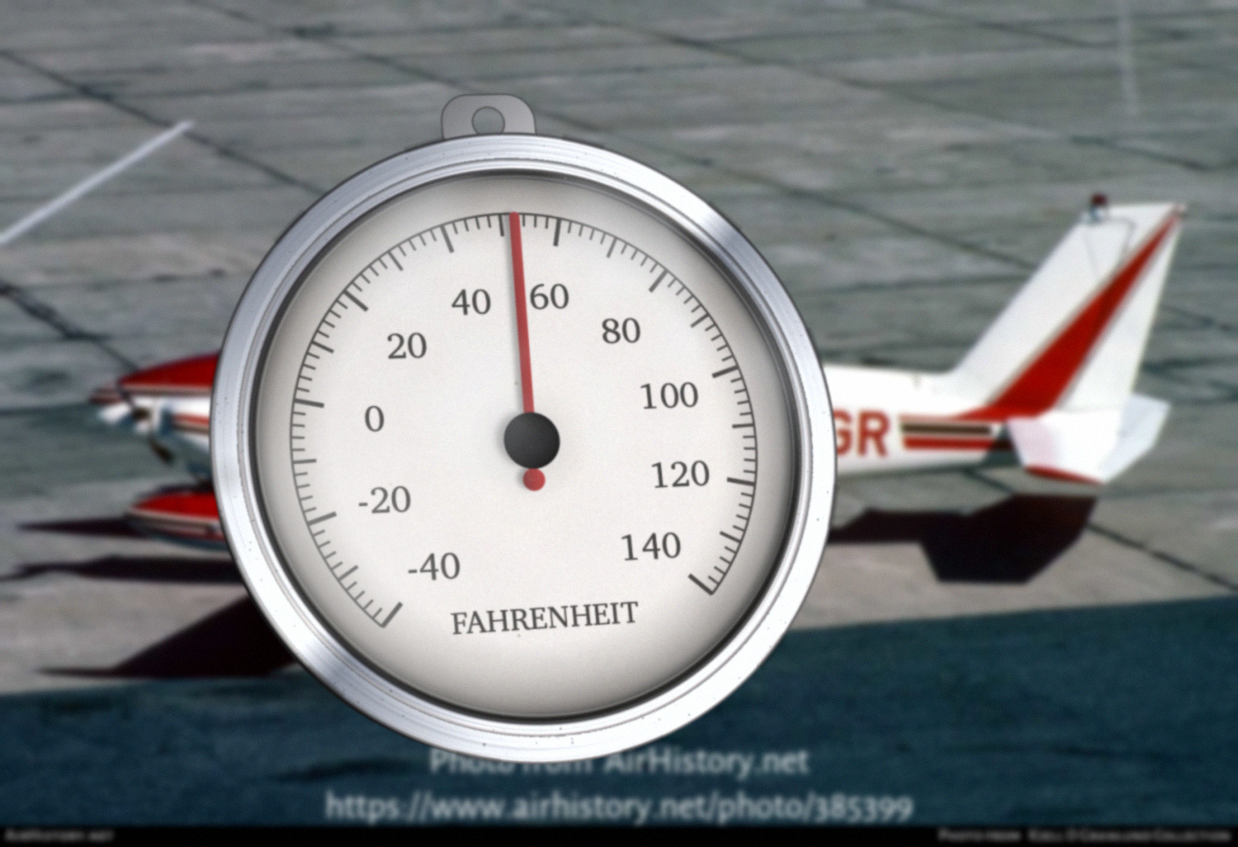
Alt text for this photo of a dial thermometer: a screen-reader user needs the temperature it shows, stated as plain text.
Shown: 52 °F
